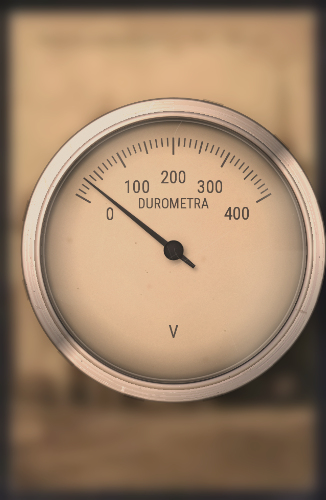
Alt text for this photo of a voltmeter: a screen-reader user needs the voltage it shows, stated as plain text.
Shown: 30 V
